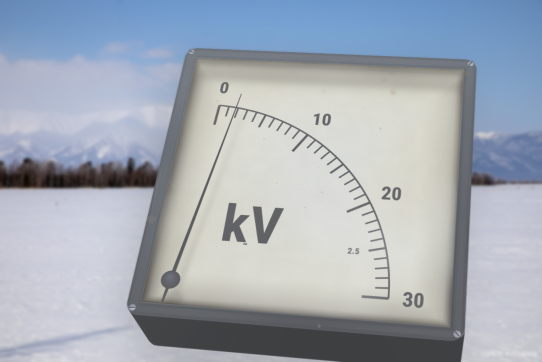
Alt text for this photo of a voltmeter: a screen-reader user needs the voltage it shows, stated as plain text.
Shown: 2 kV
